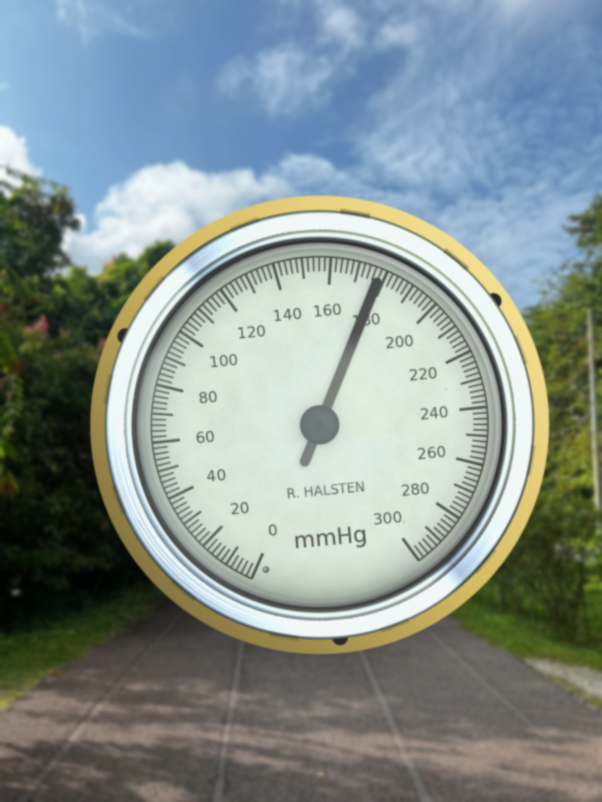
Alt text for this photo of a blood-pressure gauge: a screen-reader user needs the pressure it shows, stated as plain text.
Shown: 178 mmHg
